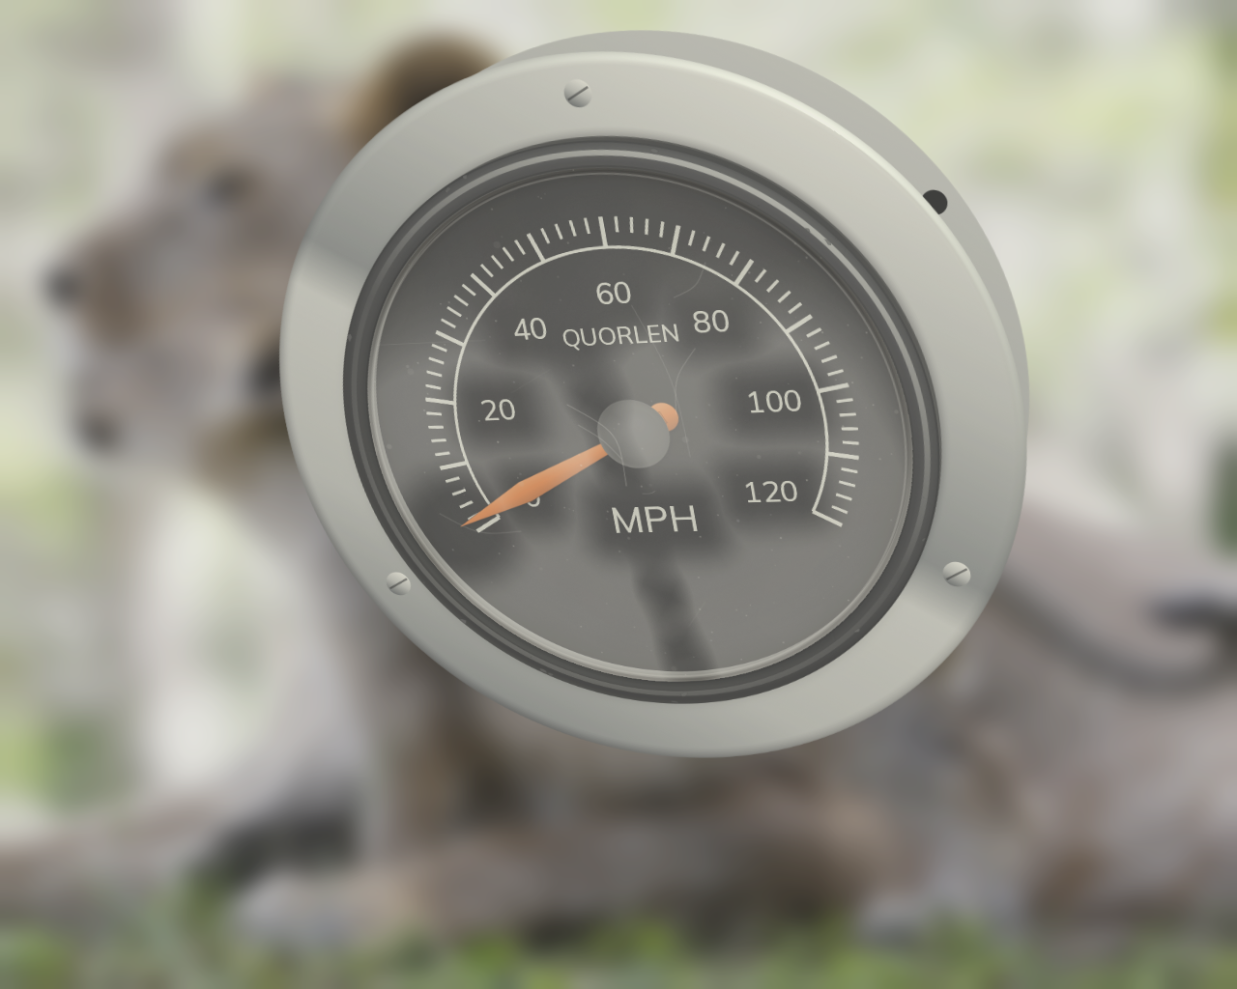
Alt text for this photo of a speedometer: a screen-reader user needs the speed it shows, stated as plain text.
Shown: 2 mph
